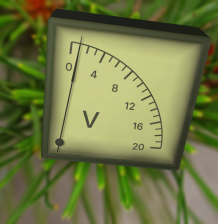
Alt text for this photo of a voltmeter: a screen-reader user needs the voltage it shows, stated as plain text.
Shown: 1 V
